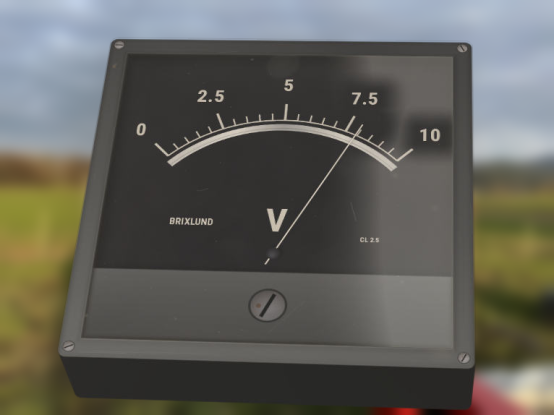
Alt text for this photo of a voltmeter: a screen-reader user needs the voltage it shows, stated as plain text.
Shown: 8 V
